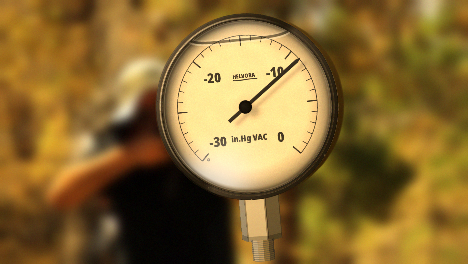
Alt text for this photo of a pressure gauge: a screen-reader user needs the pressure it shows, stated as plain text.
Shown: -9 inHg
